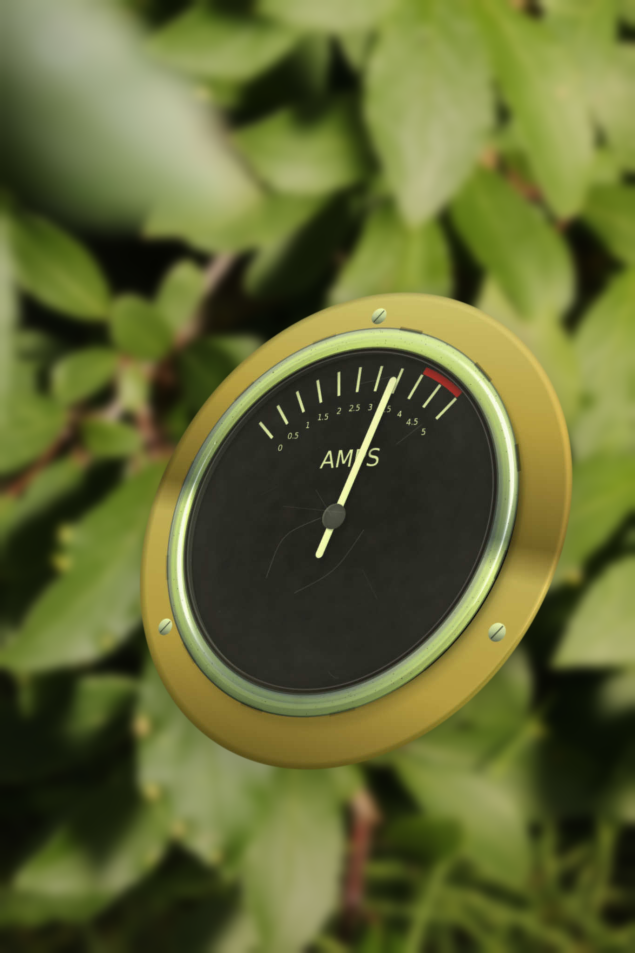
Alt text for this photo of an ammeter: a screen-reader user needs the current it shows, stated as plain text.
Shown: 3.5 A
